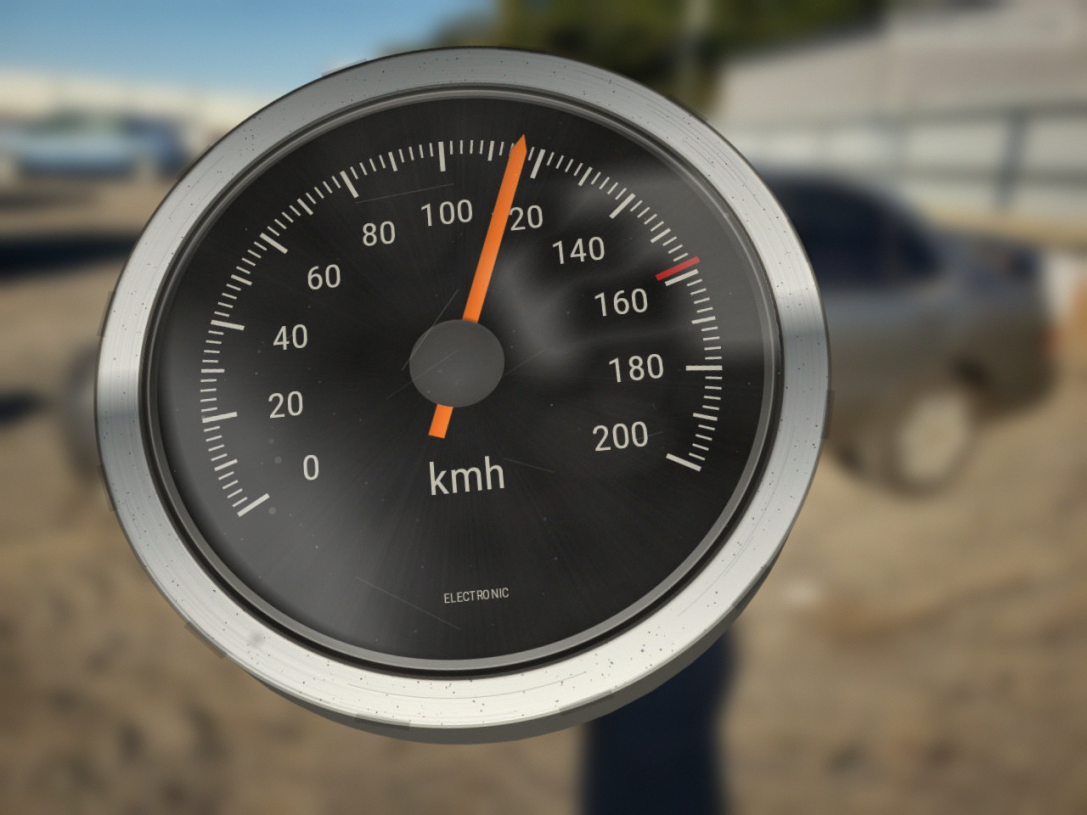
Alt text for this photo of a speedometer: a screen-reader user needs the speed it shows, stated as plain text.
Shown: 116 km/h
